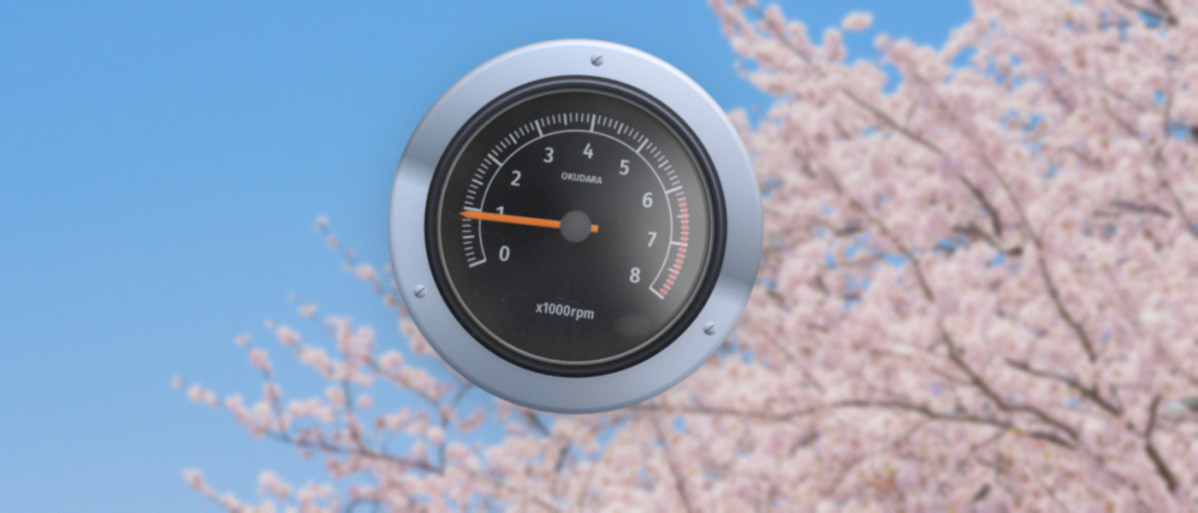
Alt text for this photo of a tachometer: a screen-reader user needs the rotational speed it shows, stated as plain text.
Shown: 900 rpm
